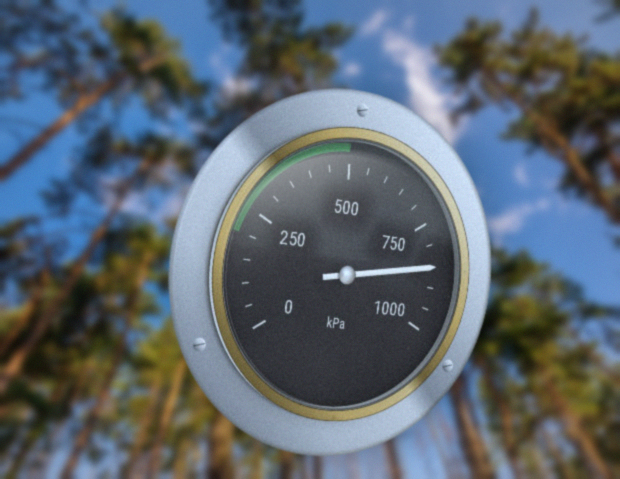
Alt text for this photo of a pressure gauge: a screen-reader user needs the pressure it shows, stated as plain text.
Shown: 850 kPa
